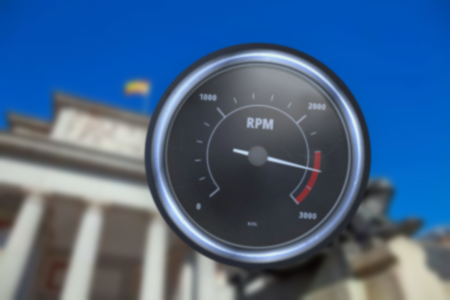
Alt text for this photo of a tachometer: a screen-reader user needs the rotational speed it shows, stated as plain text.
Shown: 2600 rpm
